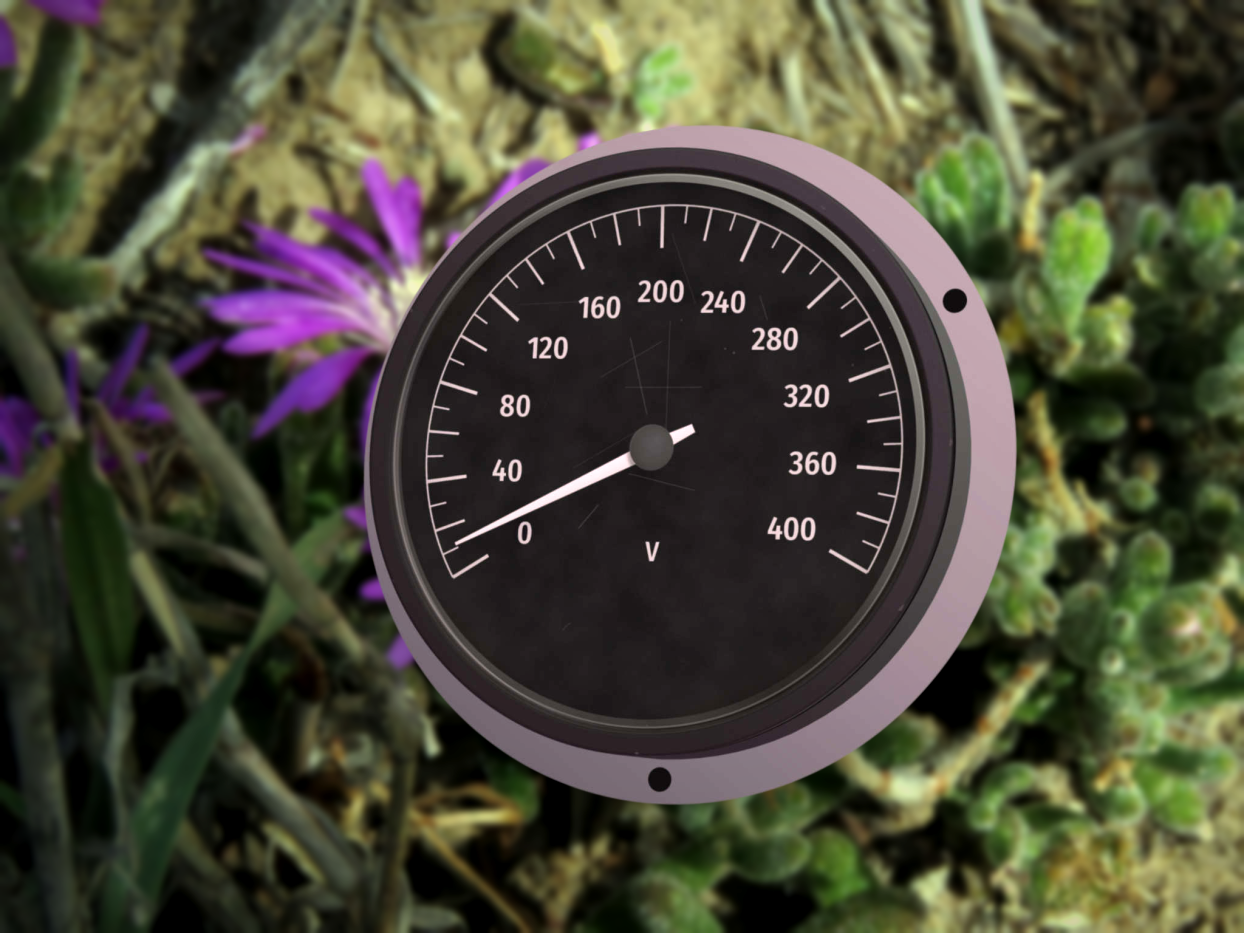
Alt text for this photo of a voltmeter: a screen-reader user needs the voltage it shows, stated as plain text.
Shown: 10 V
